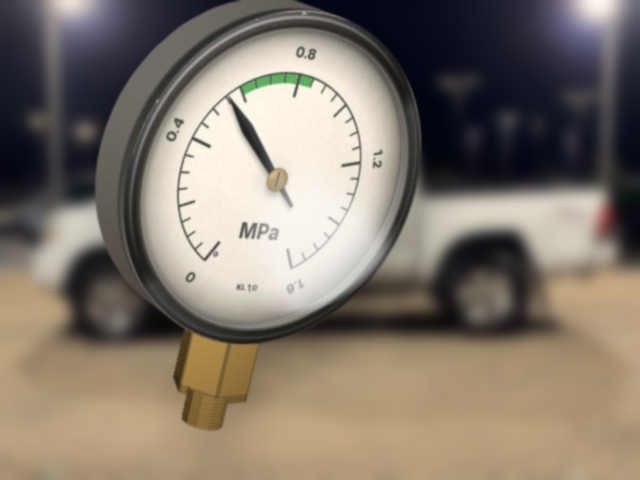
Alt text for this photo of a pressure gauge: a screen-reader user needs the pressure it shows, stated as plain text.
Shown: 0.55 MPa
